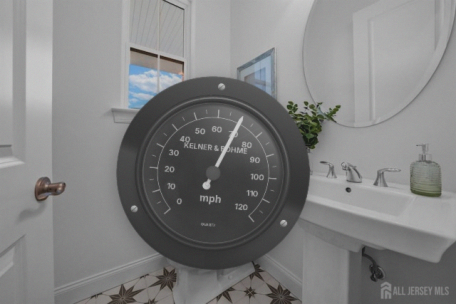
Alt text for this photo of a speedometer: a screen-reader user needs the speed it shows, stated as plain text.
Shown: 70 mph
